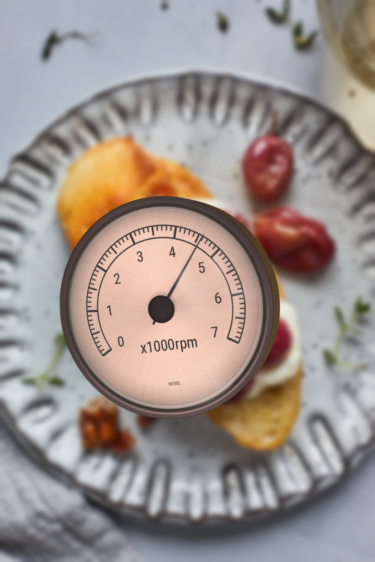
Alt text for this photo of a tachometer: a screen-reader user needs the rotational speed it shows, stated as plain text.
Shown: 4600 rpm
